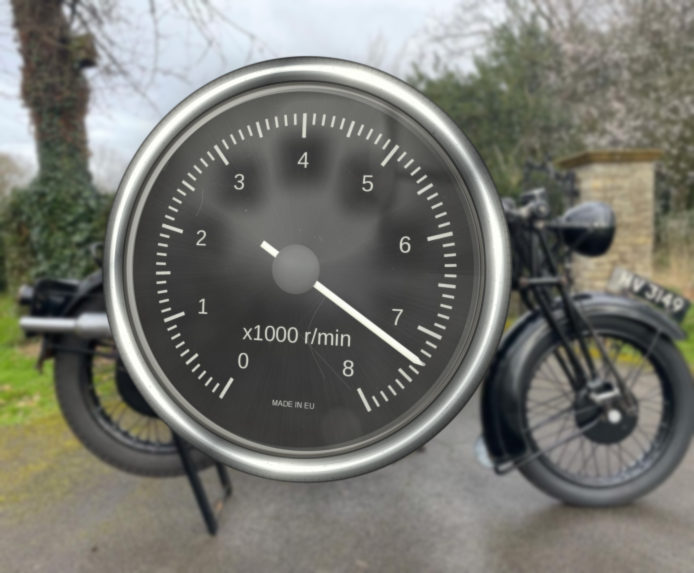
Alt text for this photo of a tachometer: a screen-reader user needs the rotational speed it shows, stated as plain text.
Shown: 7300 rpm
